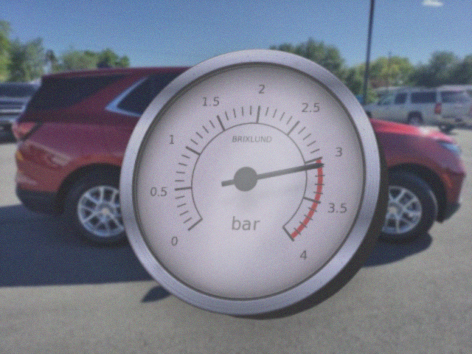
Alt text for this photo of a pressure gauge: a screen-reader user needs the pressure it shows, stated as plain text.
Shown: 3.1 bar
